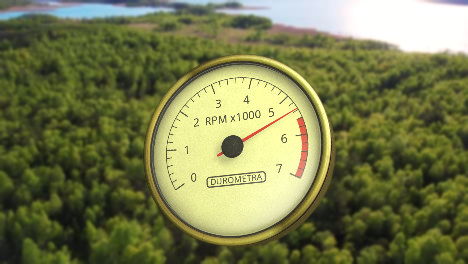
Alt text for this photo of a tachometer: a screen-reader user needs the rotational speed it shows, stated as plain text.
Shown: 5400 rpm
